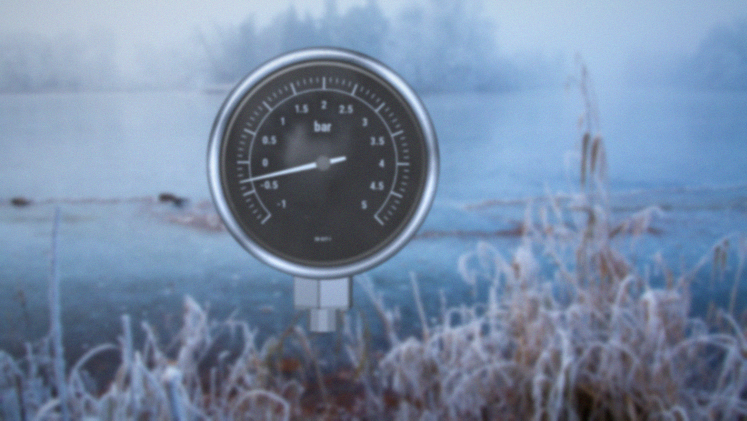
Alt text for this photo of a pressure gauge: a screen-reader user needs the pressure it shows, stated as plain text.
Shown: -0.3 bar
